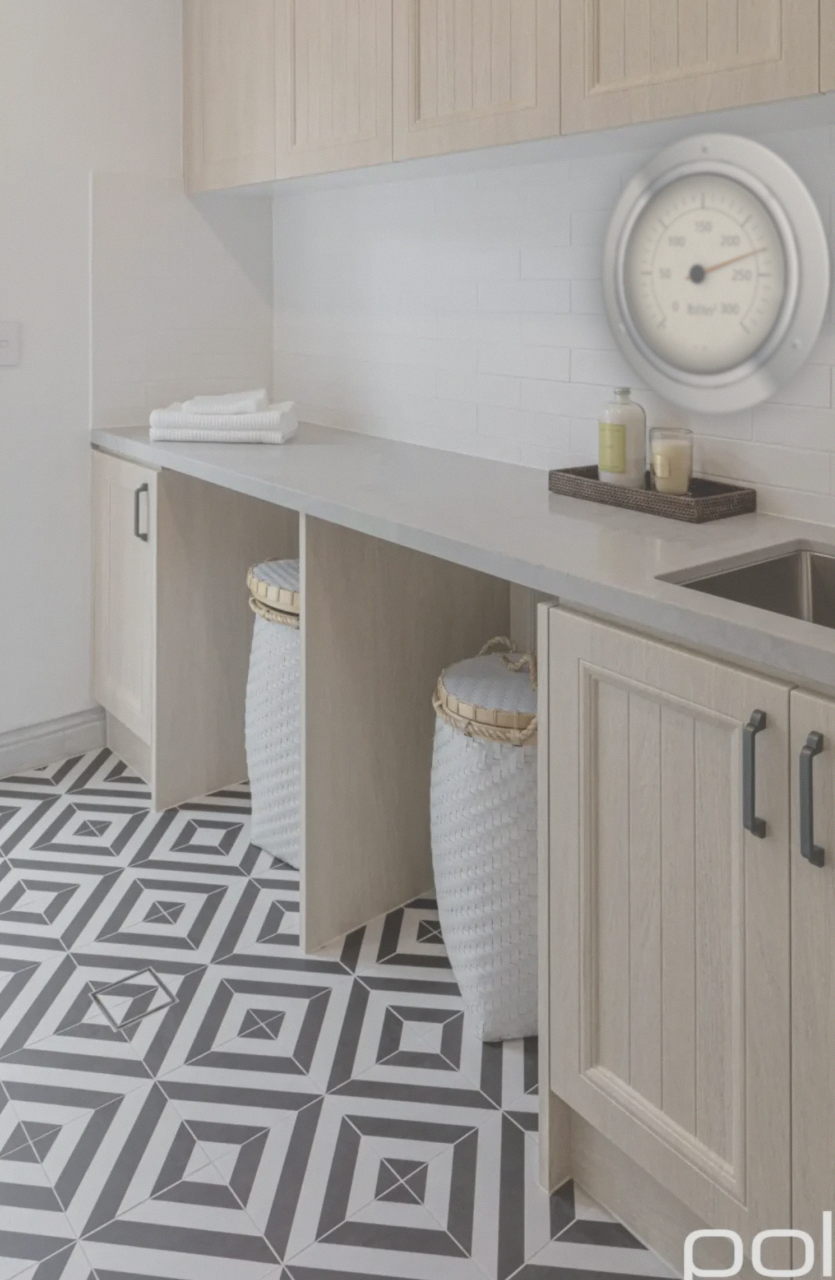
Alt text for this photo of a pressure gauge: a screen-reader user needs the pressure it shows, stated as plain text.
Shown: 230 psi
